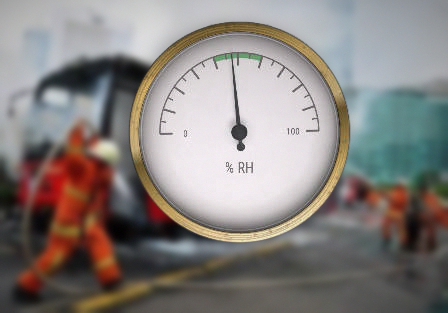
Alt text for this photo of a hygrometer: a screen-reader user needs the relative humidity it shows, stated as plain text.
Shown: 47.5 %
